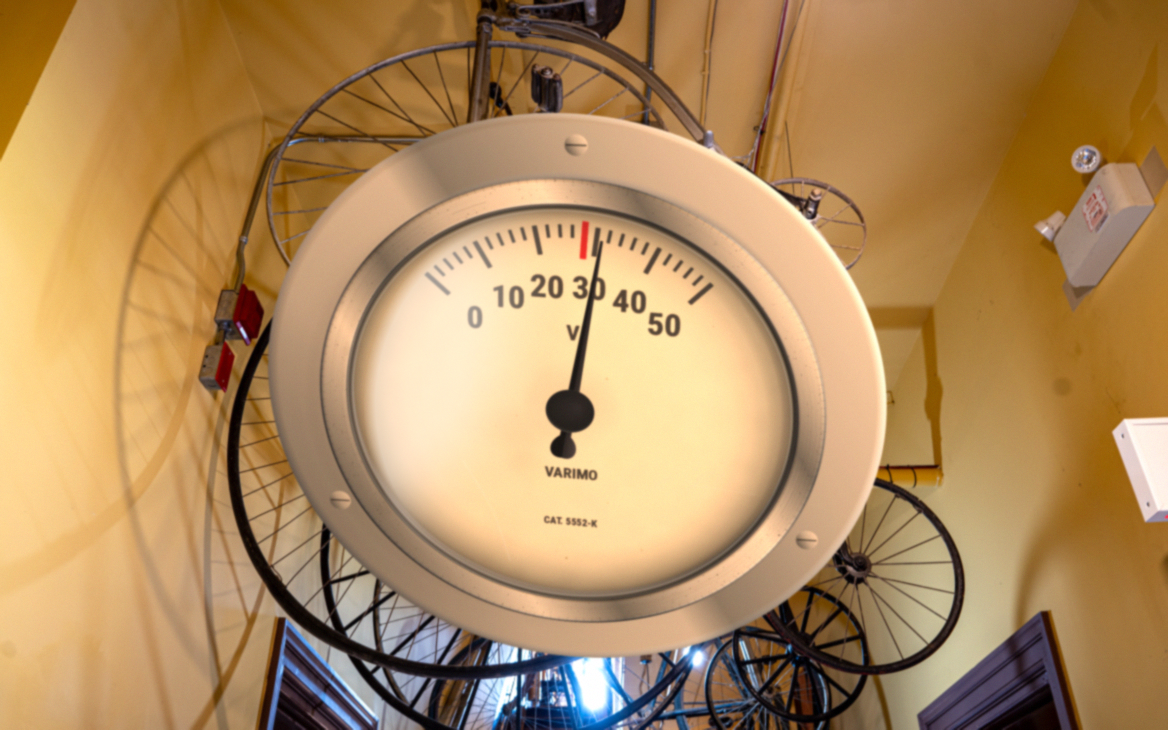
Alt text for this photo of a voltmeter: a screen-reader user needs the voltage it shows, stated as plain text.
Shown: 31 V
